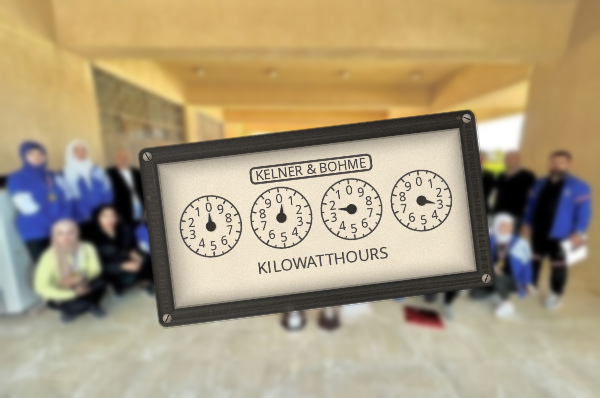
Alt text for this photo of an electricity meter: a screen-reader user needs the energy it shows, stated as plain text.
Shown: 23 kWh
